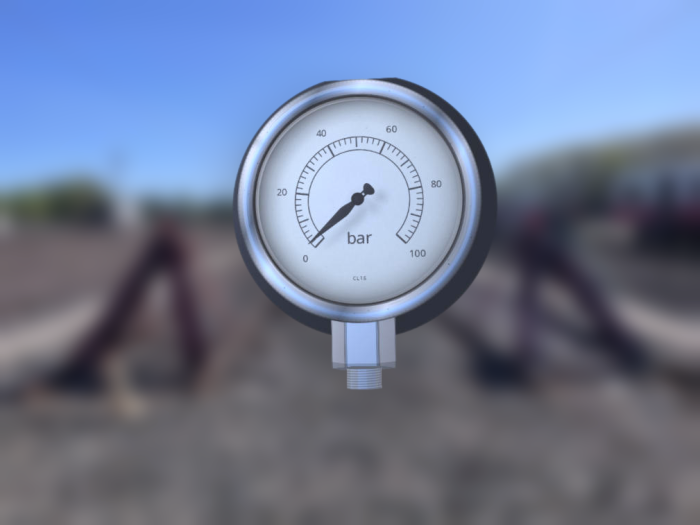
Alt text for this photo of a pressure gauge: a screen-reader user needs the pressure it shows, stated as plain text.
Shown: 2 bar
